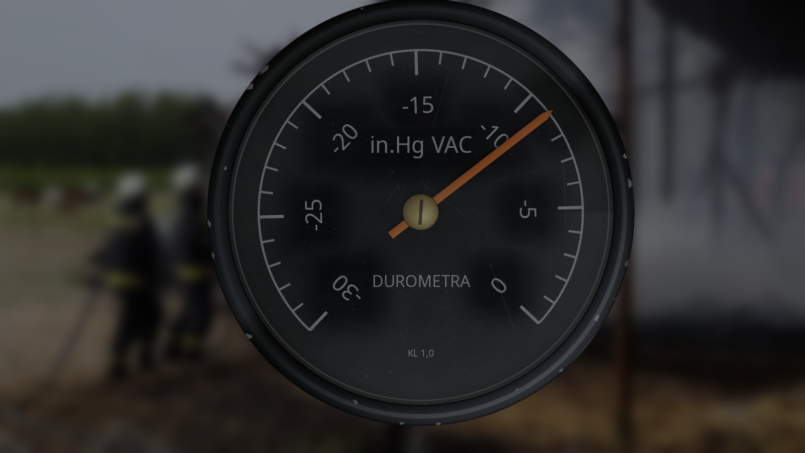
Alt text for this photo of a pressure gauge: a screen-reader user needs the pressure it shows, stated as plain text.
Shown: -9 inHg
